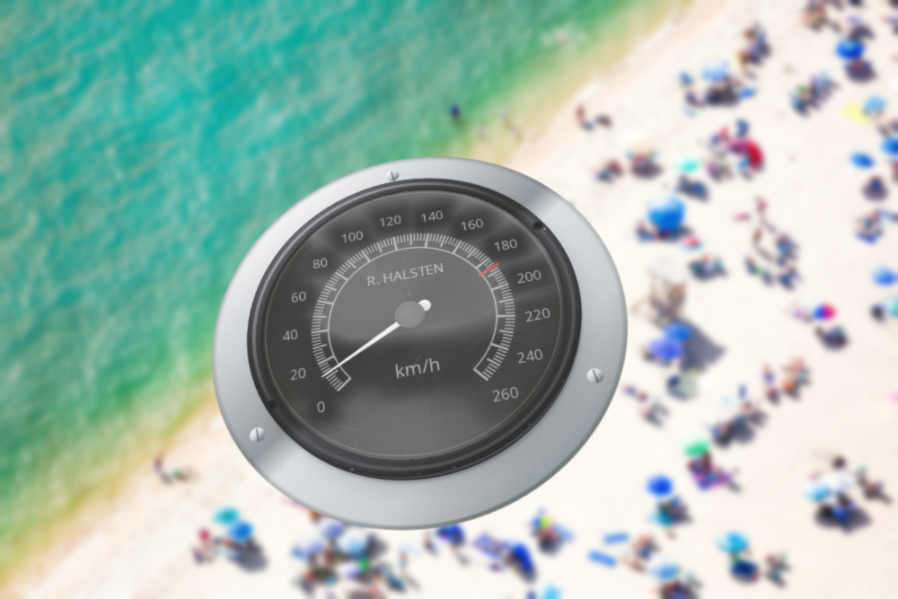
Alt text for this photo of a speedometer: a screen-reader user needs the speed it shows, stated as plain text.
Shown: 10 km/h
